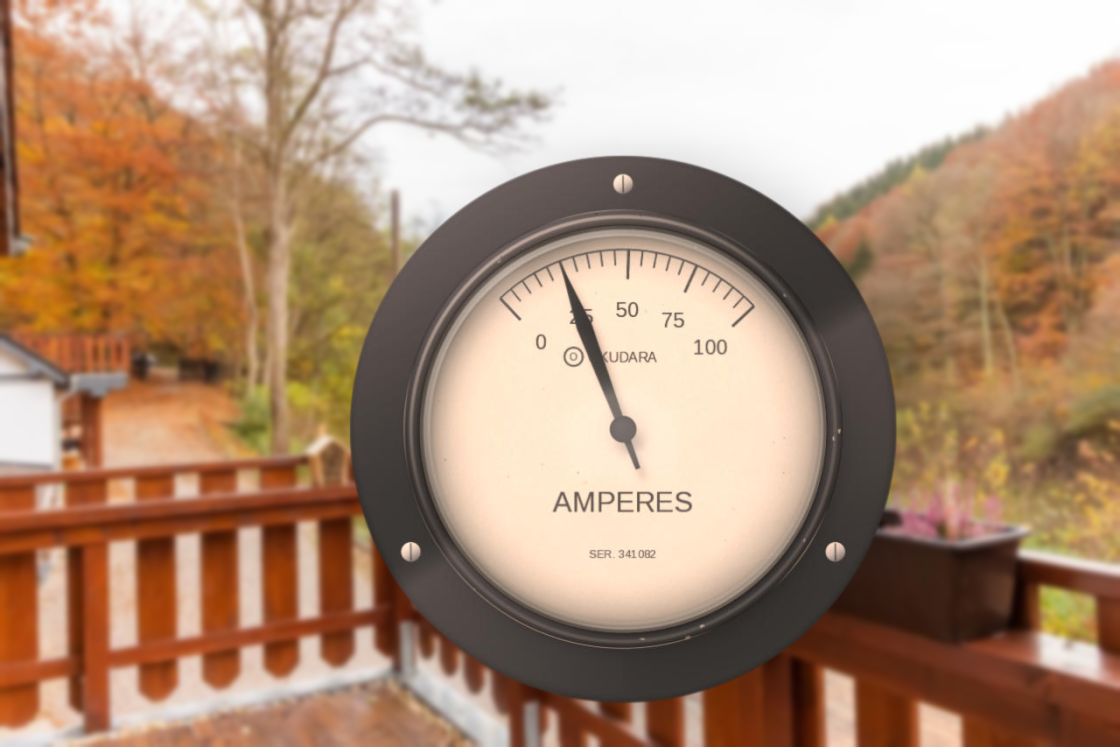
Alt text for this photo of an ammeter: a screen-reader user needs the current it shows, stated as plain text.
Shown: 25 A
